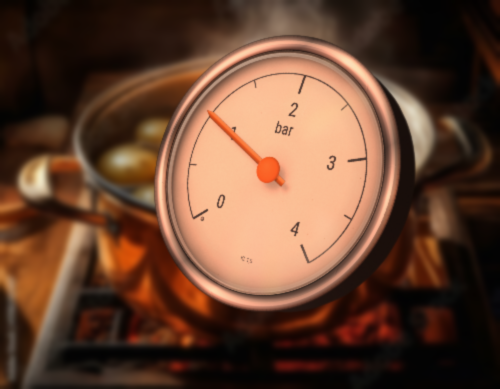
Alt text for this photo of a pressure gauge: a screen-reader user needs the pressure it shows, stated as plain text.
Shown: 1 bar
